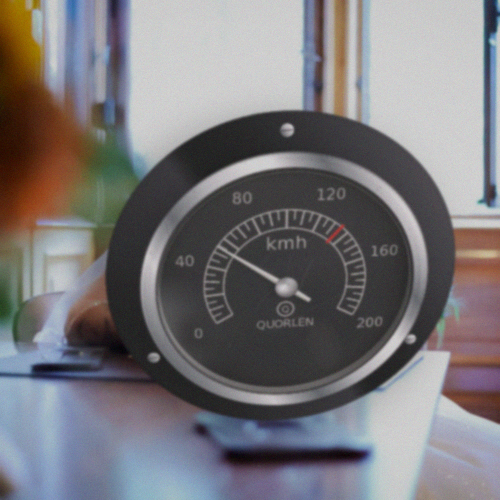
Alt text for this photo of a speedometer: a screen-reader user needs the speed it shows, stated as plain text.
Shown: 55 km/h
